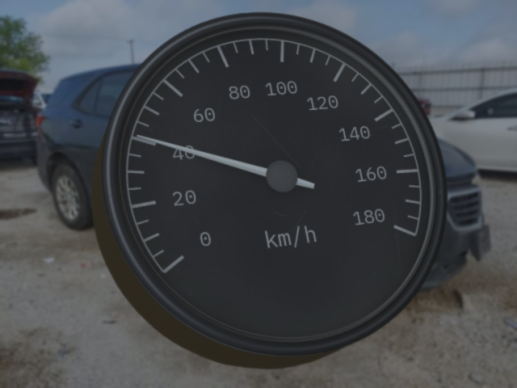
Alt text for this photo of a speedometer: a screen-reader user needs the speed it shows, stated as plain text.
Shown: 40 km/h
